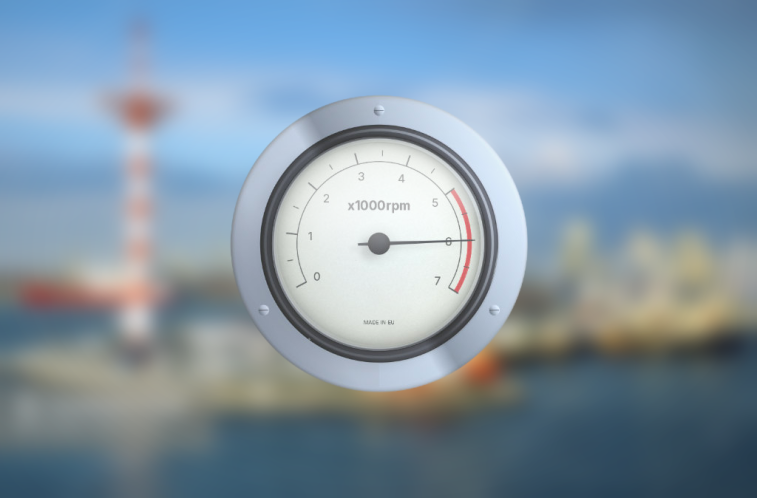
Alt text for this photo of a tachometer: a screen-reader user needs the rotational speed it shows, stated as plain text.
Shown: 6000 rpm
